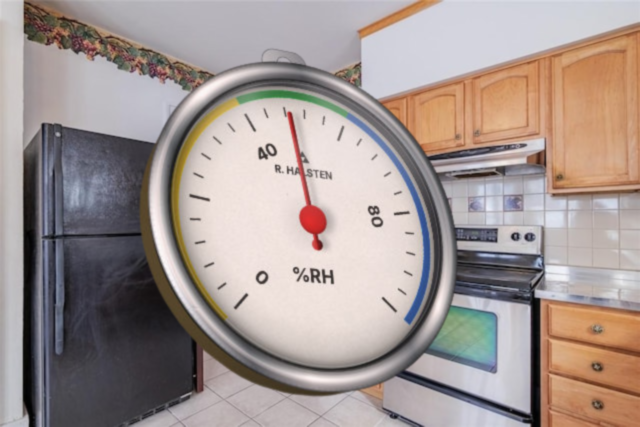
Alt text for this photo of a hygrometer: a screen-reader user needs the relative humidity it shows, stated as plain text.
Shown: 48 %
